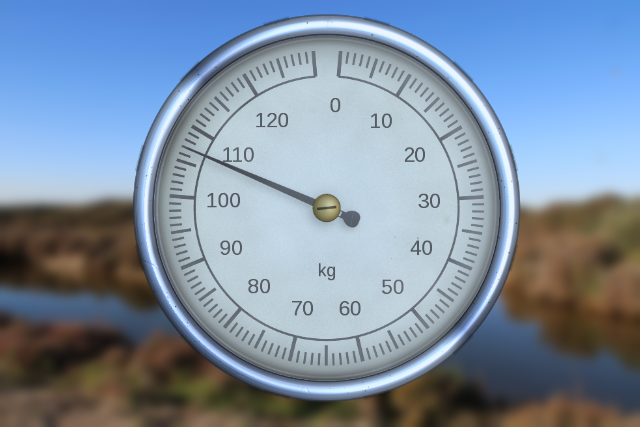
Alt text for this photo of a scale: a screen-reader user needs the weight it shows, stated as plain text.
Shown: 107 kg
